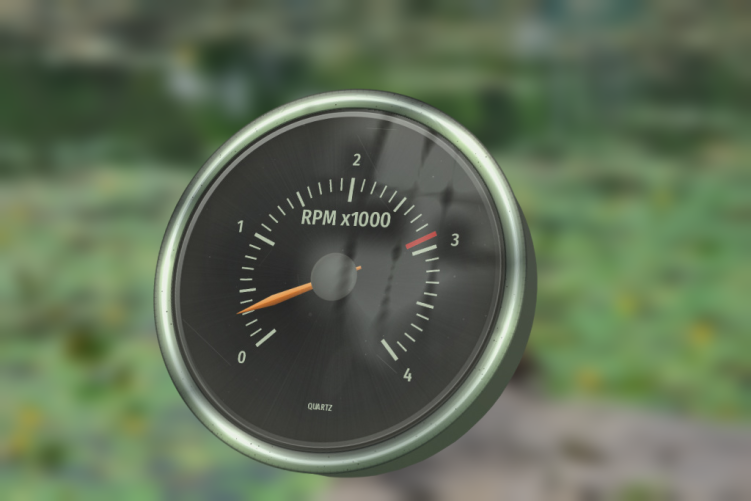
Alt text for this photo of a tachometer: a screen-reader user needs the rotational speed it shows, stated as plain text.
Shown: 300 rpm
